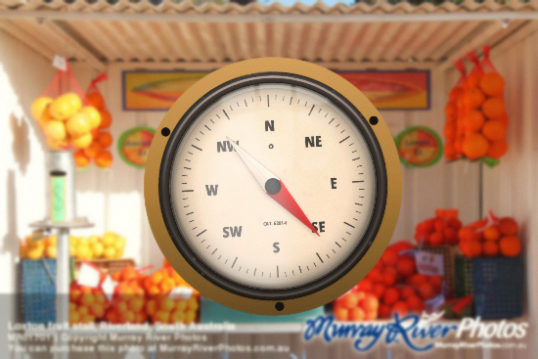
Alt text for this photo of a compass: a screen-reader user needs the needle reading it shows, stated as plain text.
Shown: 140 °
